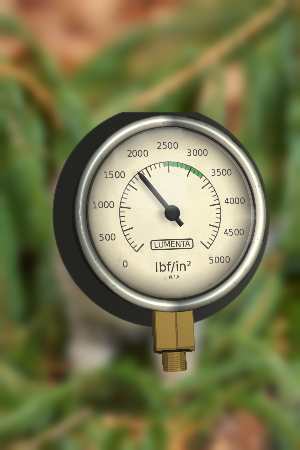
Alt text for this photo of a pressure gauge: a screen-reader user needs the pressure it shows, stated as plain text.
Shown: 1800 psi
